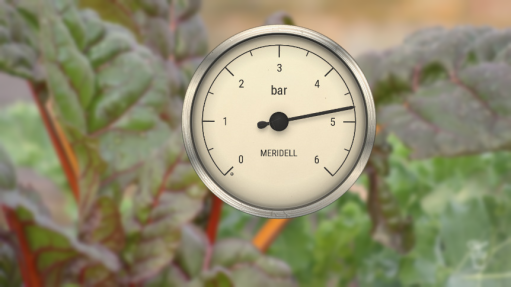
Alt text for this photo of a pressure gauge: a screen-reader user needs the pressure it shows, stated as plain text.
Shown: 4.75 bar
